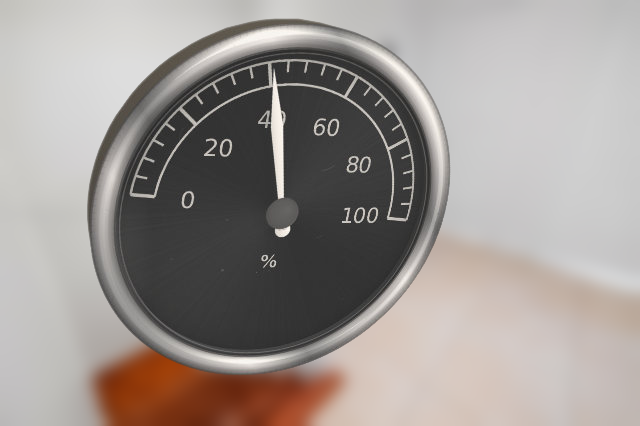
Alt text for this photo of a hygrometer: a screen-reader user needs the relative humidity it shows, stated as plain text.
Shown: 40 %
